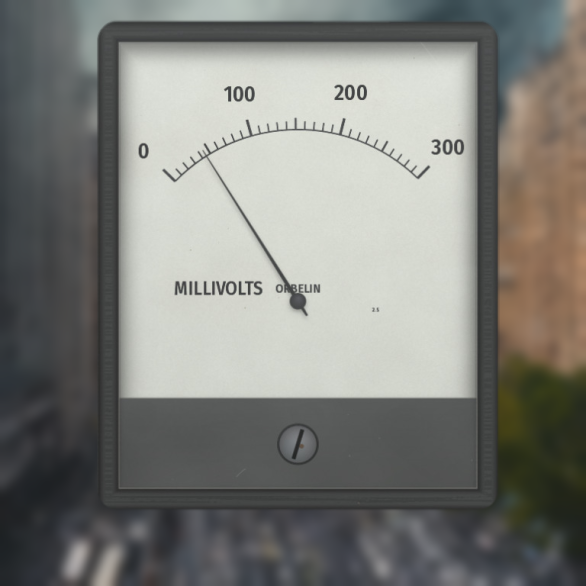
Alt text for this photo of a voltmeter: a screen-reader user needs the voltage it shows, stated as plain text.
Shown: 45 mV
